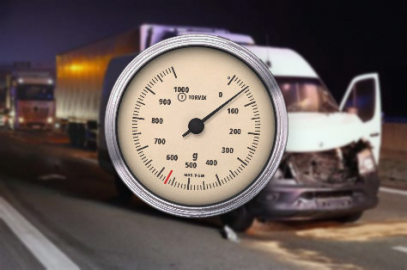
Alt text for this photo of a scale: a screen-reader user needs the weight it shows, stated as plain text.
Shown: 50 g
